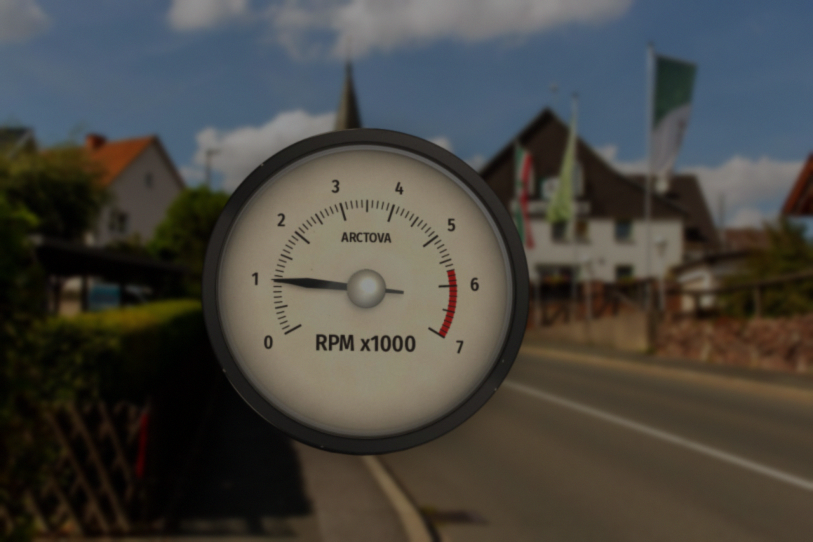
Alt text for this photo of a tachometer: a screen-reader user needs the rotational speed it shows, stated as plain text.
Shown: 1000 rpm
